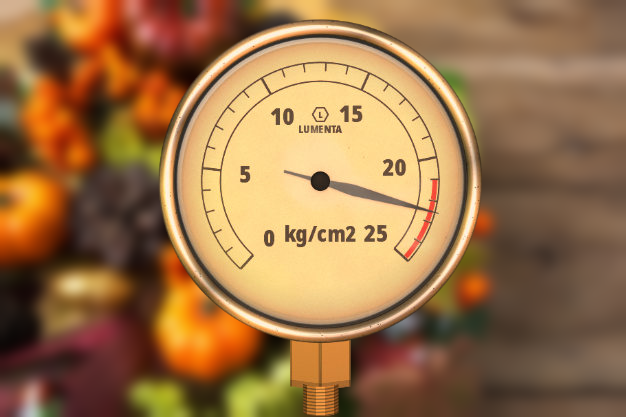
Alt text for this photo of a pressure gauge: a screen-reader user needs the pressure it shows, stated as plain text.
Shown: 22.5 kg/cm²
